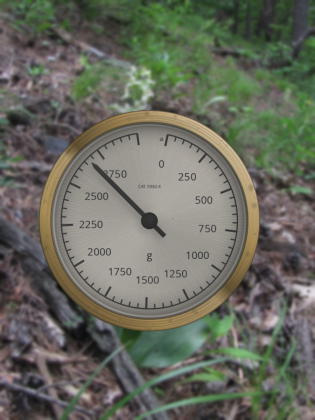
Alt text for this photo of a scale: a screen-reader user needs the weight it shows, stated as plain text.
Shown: 2675 g
